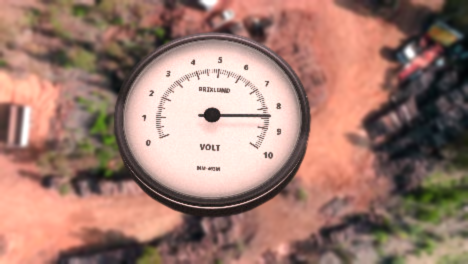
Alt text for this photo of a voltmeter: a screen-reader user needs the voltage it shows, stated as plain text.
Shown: 8.5 V
